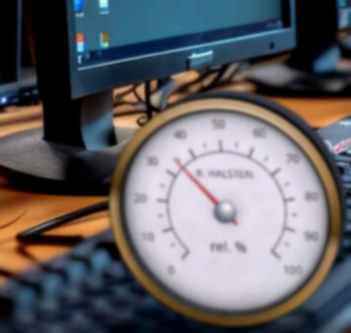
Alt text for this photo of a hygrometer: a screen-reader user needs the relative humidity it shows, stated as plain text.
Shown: 35 %
